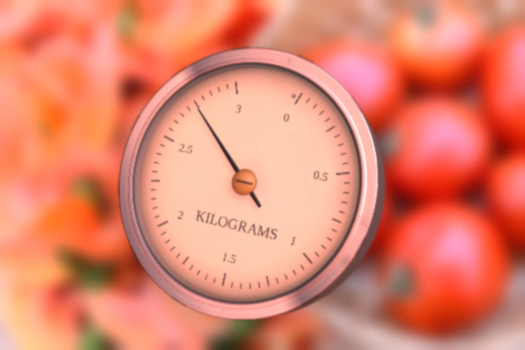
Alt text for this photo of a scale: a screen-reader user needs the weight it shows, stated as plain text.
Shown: 2.75 kg
